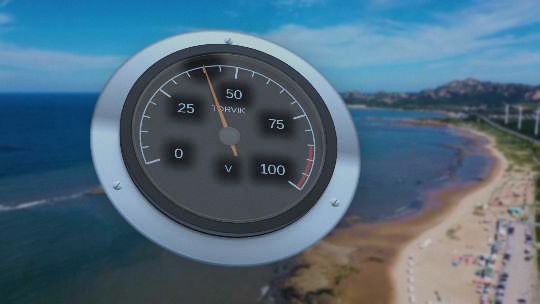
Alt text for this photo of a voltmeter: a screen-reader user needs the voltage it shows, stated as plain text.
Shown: 40 V
